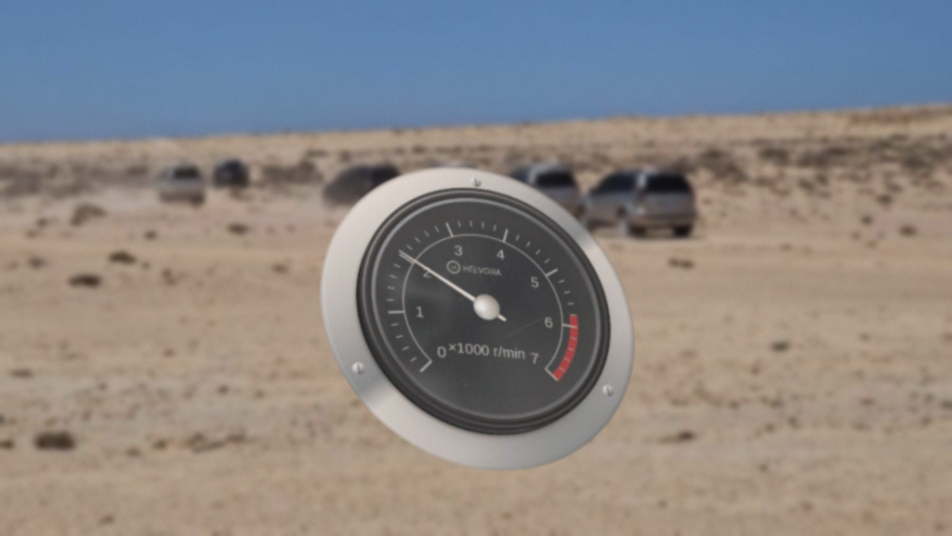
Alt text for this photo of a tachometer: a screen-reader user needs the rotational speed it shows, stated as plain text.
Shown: 2000 rpm
